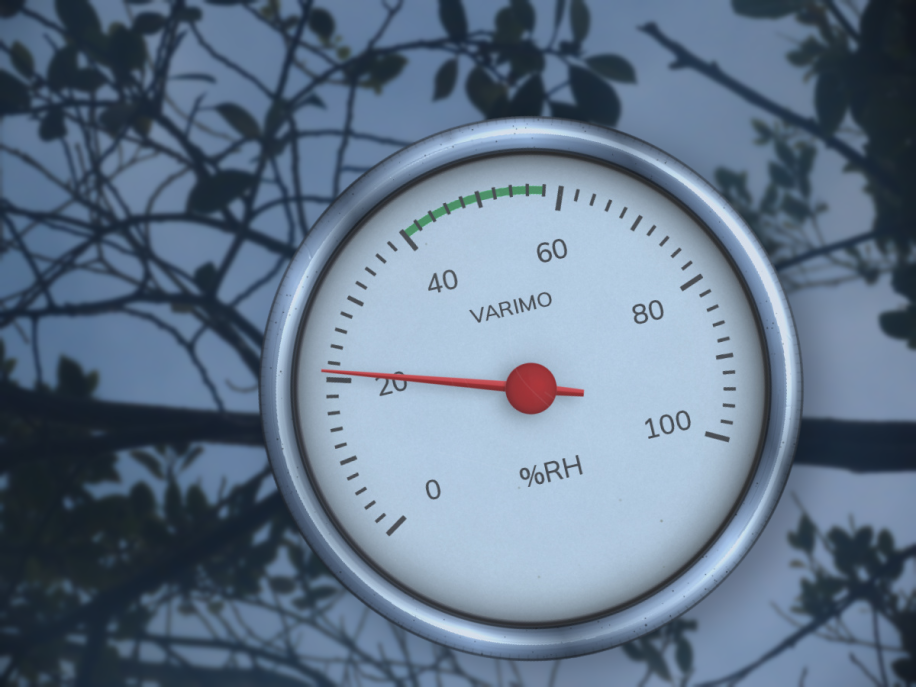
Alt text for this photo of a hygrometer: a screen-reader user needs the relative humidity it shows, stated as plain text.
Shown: 21 %
